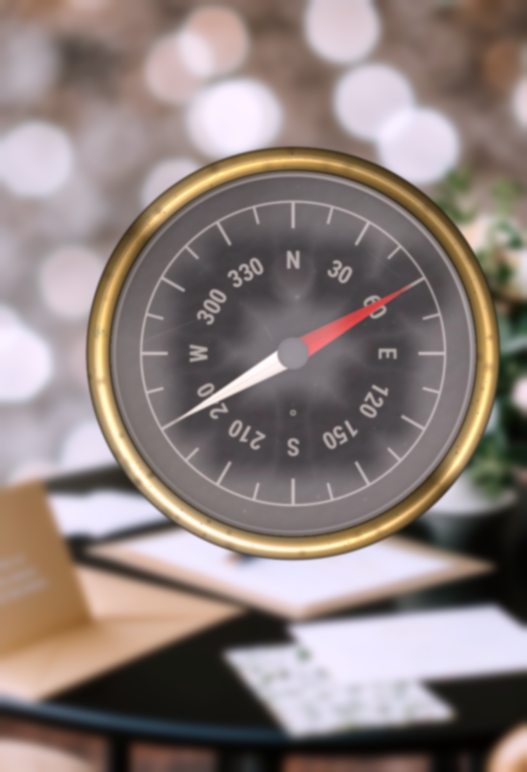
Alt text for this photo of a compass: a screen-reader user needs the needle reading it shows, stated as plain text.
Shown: 60 °
